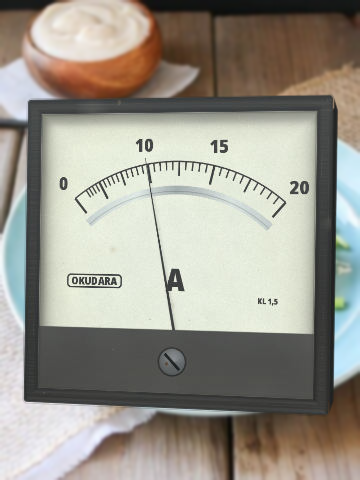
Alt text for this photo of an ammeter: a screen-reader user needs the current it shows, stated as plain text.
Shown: 10 A
